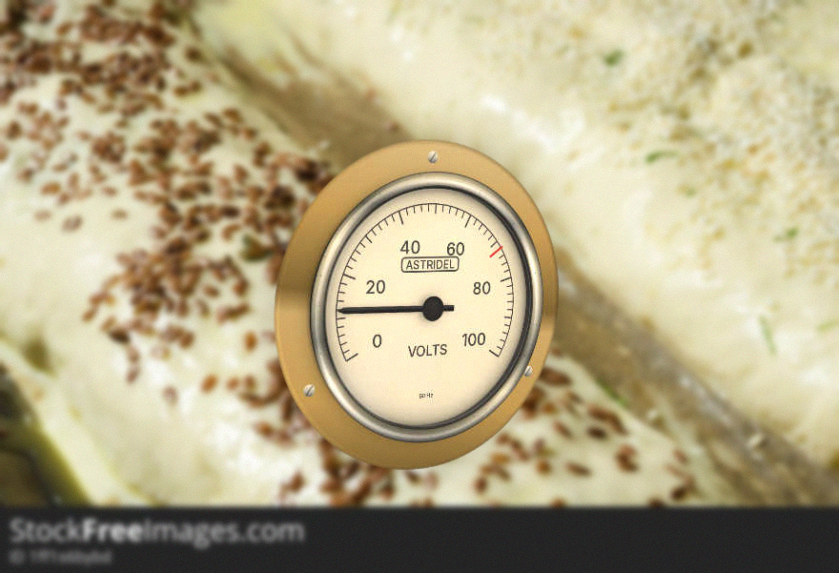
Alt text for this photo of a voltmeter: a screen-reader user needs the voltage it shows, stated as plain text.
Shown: 12 V
